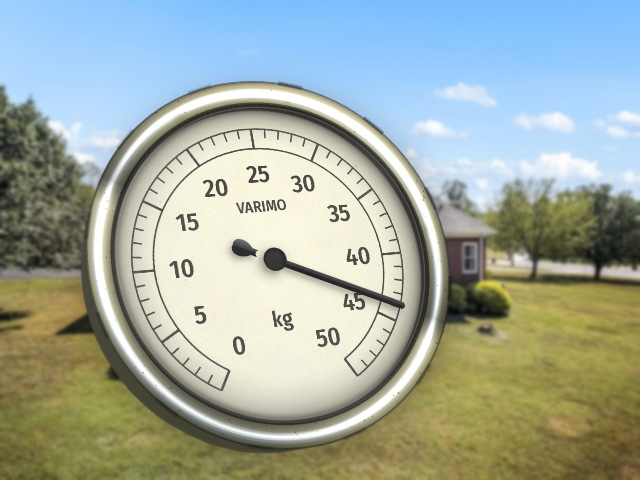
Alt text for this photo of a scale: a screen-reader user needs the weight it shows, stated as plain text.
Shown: 44 kg
